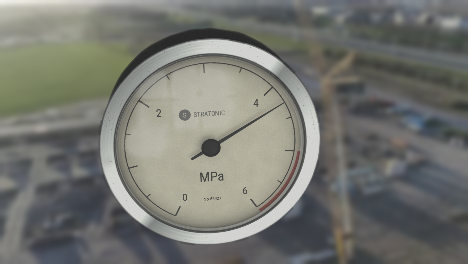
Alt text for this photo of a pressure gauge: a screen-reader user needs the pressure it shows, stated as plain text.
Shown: 4.25 MPa
